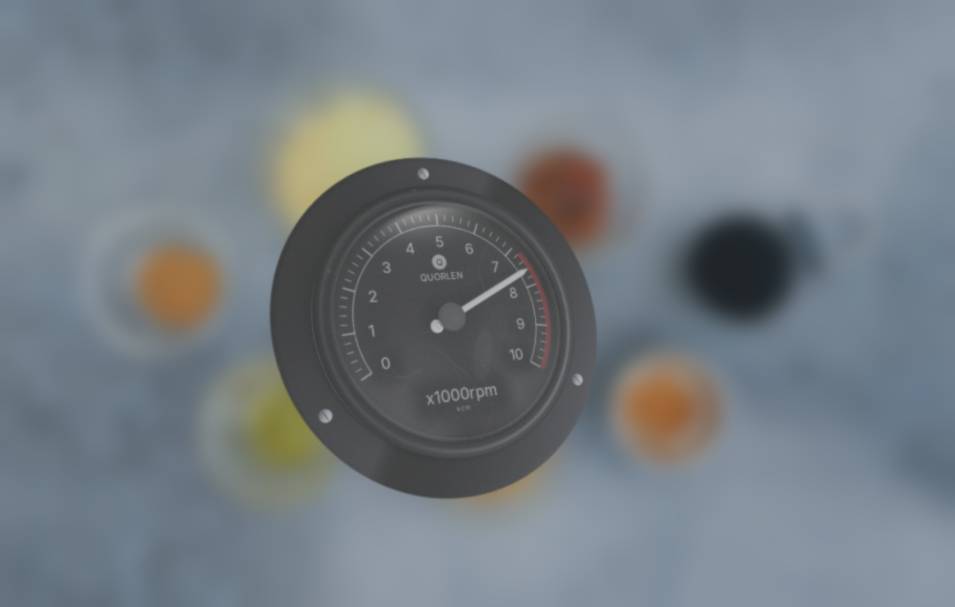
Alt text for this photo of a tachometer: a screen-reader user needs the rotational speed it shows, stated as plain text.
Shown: 7600 rpm
